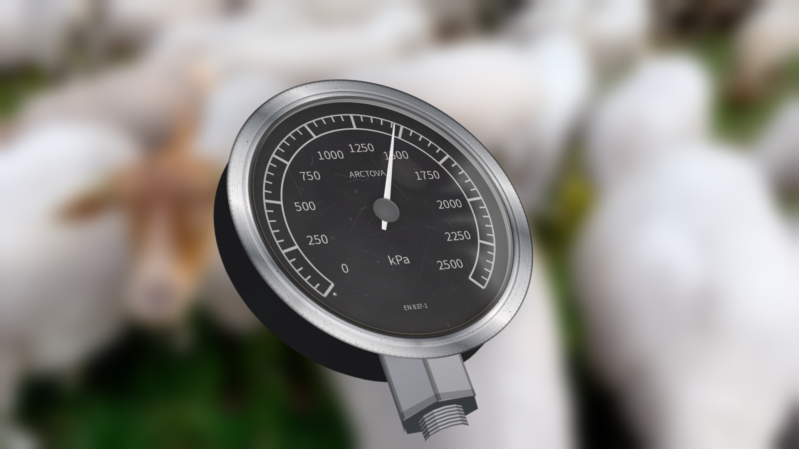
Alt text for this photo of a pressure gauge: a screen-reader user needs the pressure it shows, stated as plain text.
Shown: 1450 kPa
